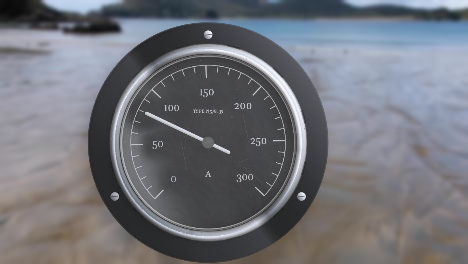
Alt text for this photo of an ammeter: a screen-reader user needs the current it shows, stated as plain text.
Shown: 80 A
